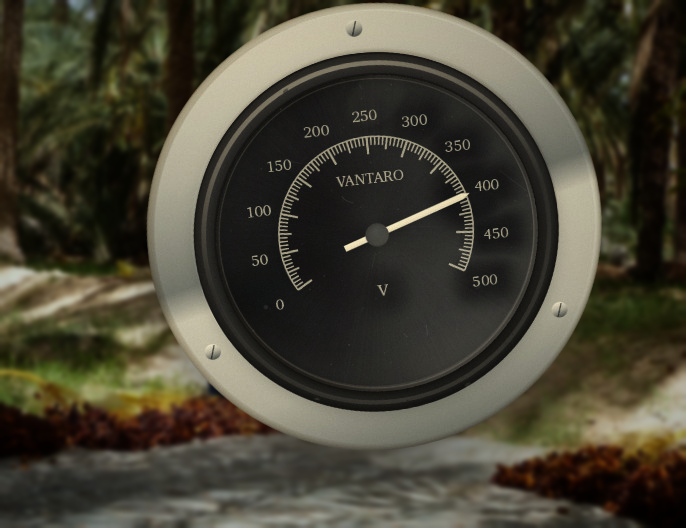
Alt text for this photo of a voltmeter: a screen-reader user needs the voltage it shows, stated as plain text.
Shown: 400 V
